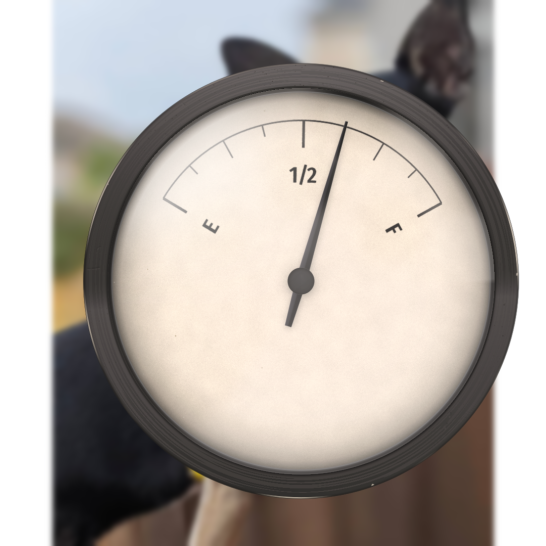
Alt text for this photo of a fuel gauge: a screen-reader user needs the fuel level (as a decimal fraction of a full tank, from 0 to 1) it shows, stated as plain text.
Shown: 0.625
